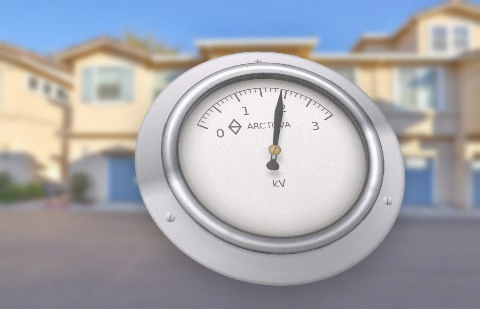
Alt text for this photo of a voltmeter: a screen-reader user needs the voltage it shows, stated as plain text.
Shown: 1.9 kV
